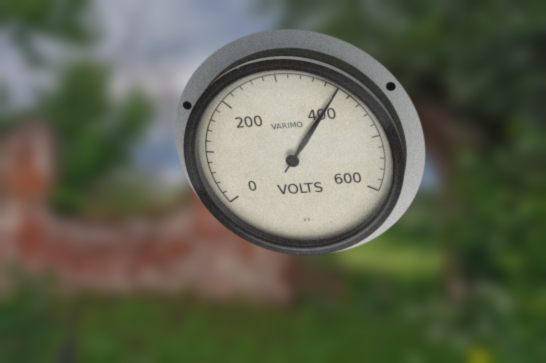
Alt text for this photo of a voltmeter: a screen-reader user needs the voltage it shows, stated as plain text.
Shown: 400 V
